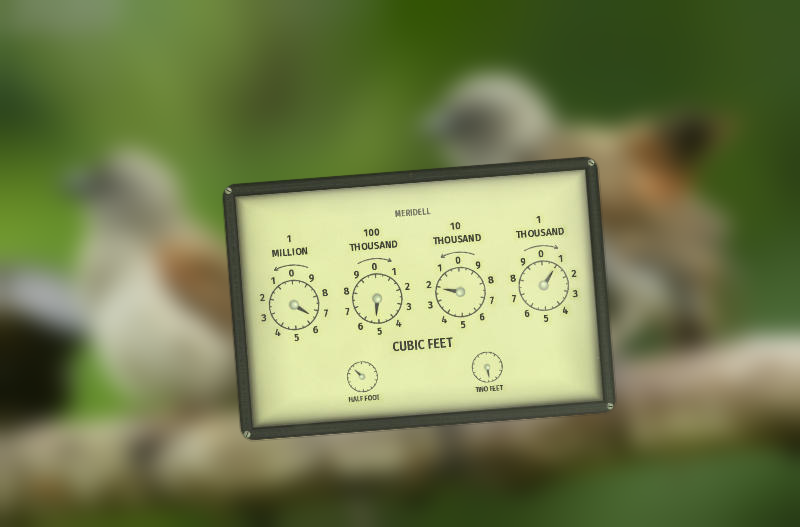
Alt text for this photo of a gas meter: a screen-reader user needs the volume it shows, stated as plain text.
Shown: 652100 ft³
